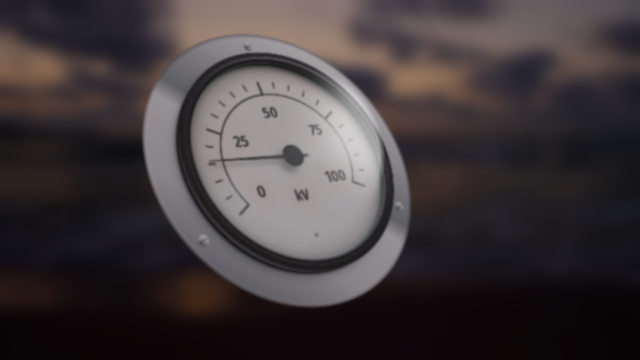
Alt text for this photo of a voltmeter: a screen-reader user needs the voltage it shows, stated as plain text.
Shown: 15 kV
